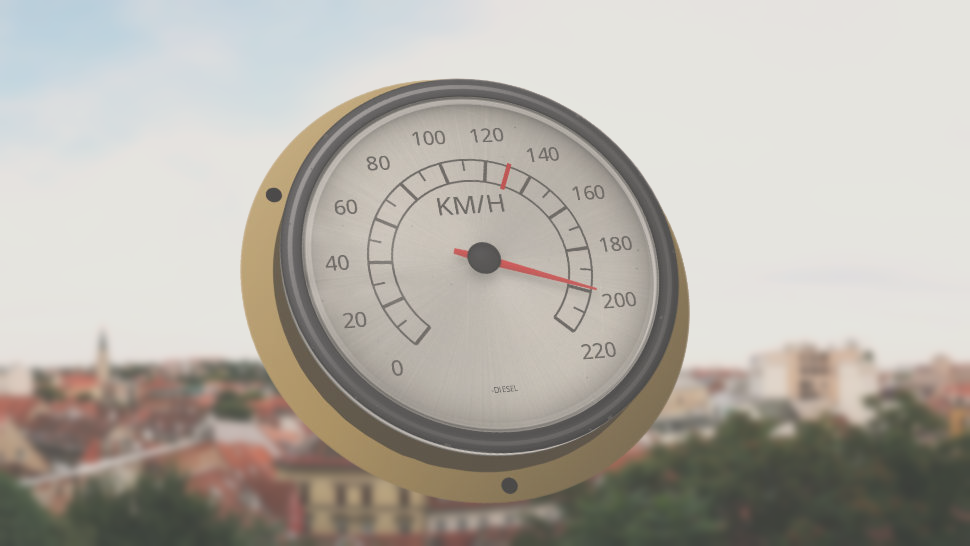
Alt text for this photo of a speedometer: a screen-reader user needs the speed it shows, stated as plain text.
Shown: 200 km/h
